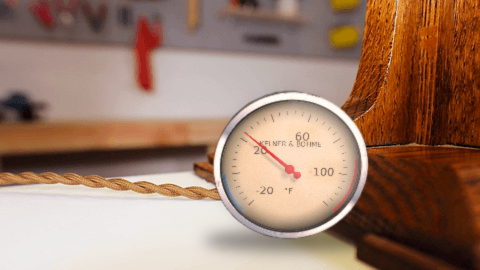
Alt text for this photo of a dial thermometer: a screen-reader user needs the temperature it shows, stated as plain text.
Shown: 24 °F
